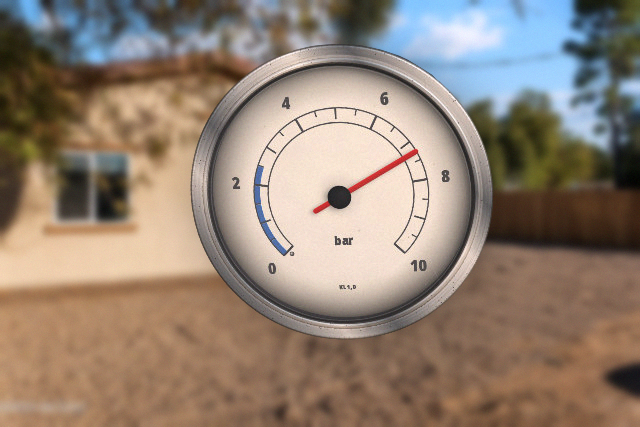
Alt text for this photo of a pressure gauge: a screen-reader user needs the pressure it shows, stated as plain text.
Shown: 7.25 bar
